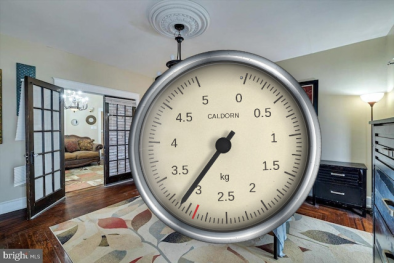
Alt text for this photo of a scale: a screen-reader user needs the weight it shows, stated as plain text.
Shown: 3.1 kg
